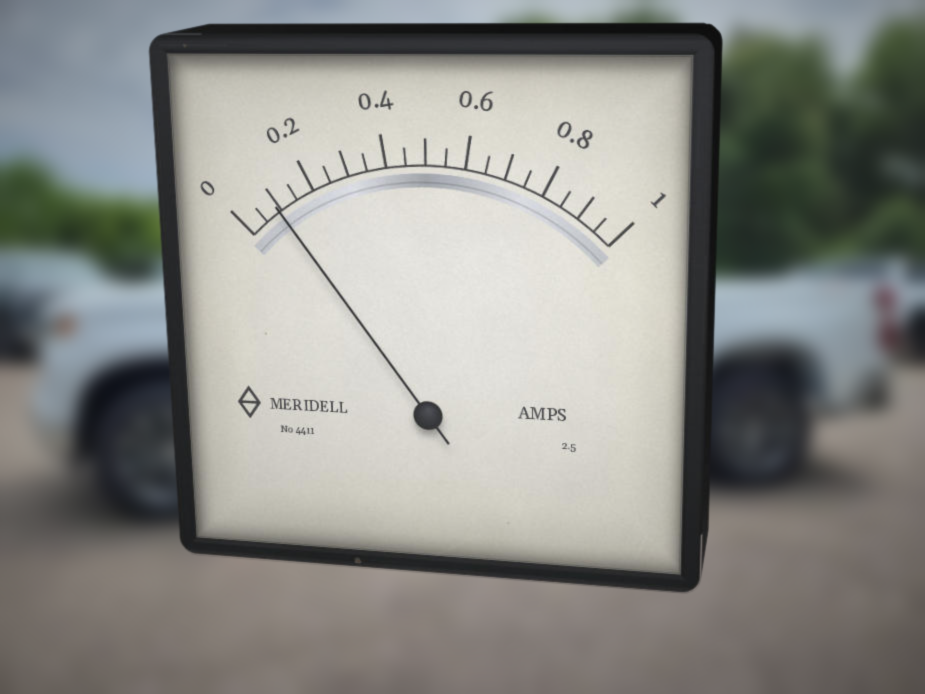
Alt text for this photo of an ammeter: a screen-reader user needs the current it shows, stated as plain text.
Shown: 0.1 A
